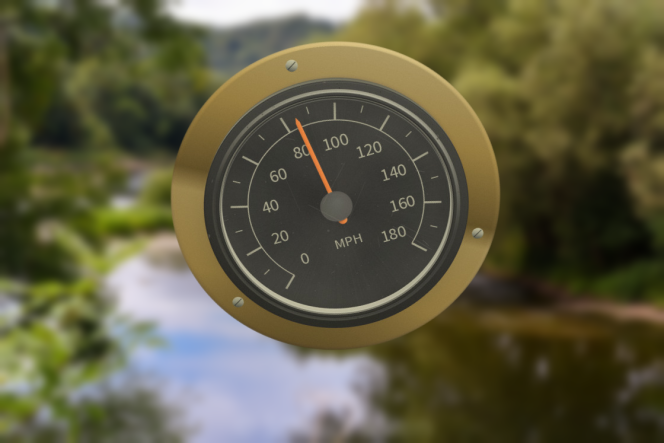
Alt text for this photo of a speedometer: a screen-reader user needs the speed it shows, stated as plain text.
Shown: 85 mph
